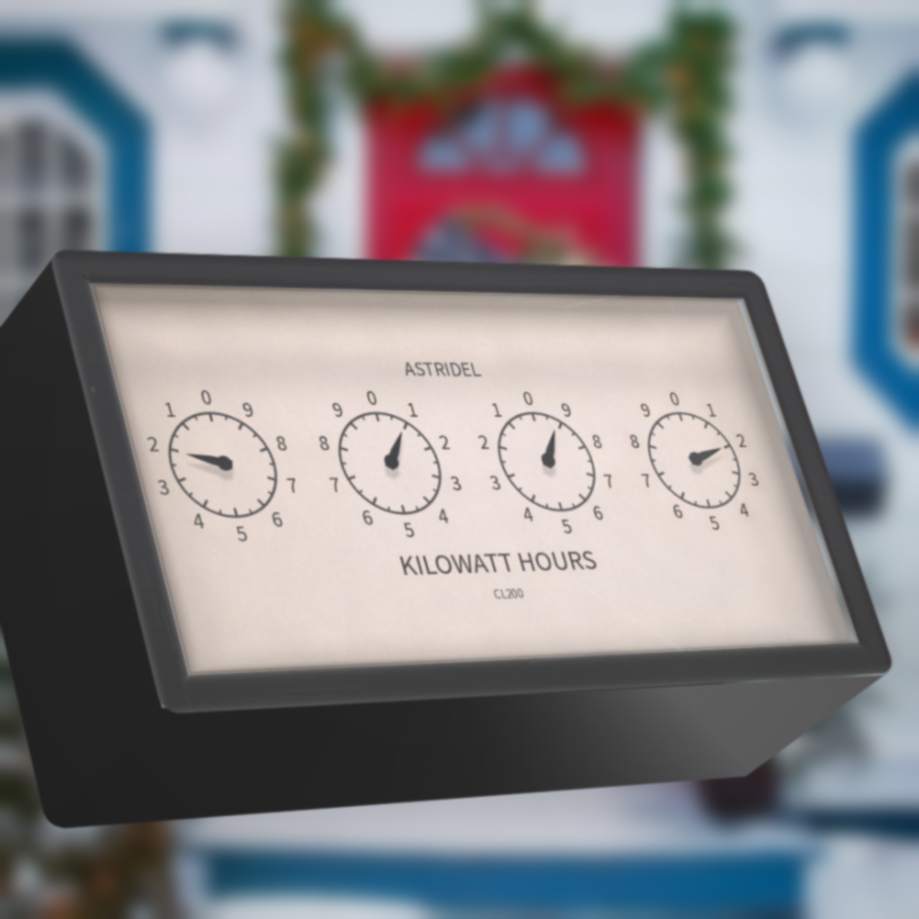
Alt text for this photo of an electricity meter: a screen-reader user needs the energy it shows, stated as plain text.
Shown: 2092 kWh
